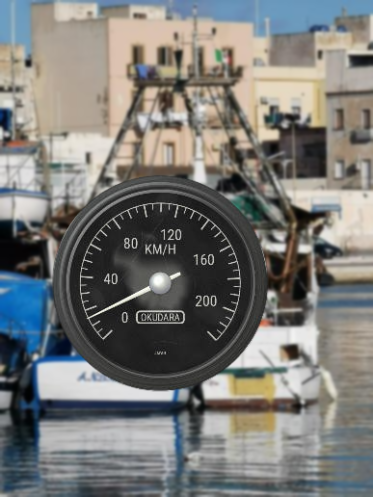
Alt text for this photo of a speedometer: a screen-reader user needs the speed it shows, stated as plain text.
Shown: 15 km/h
